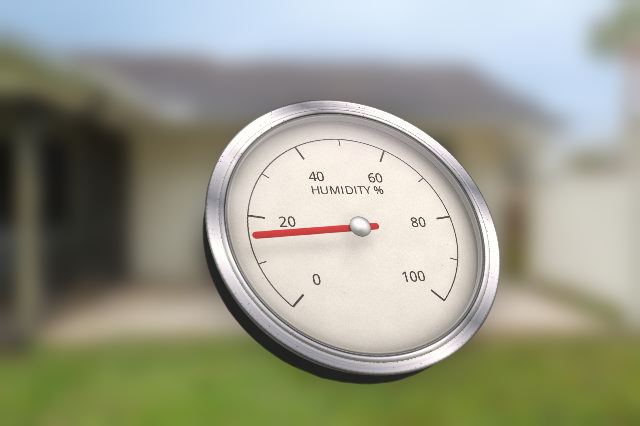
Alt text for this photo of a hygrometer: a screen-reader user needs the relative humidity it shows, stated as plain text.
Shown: 15 %
